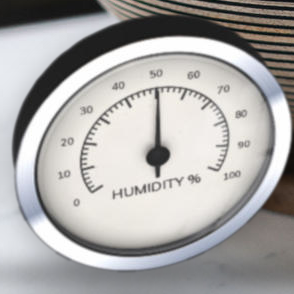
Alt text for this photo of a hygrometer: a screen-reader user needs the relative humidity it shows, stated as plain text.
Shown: 50 %
